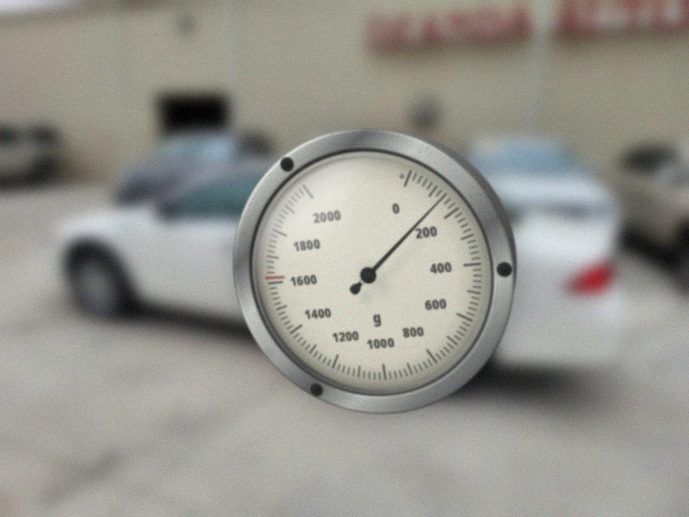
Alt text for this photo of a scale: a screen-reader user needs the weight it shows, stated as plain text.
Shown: 140 g
